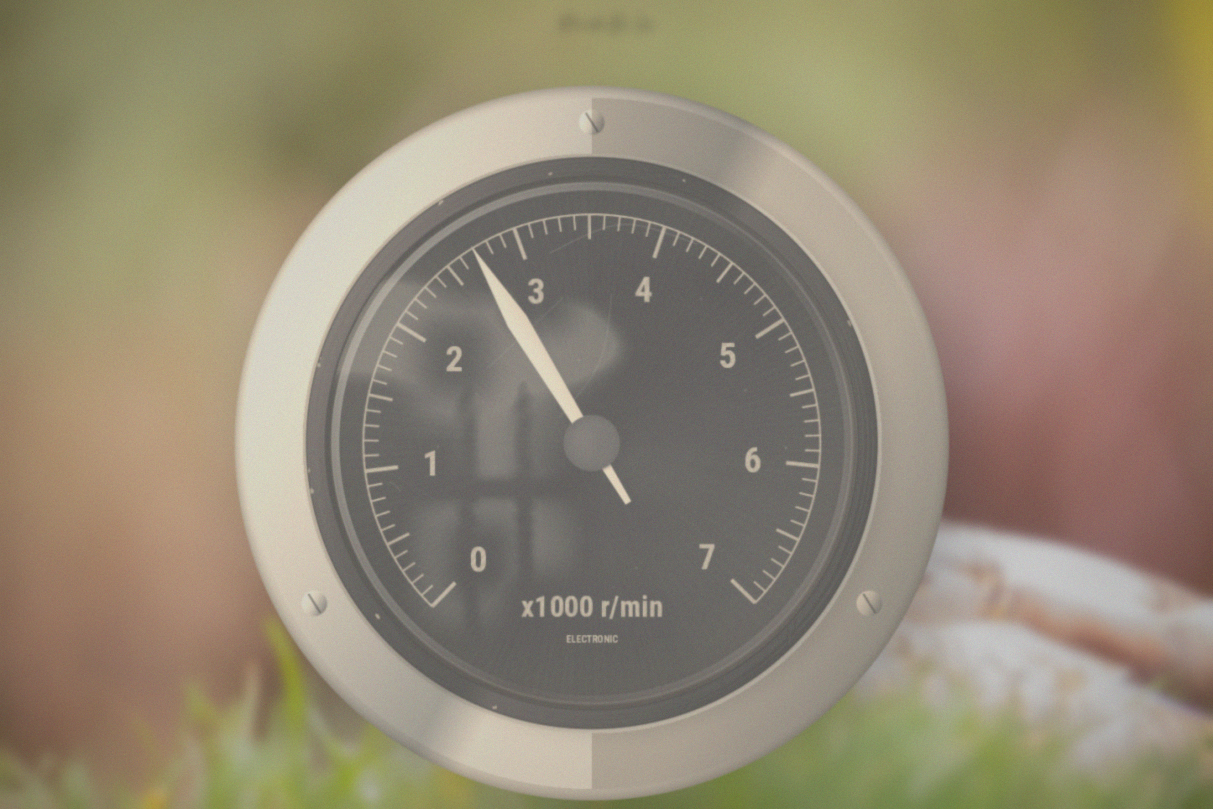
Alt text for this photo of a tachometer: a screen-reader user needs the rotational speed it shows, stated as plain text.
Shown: 2700 rpm
